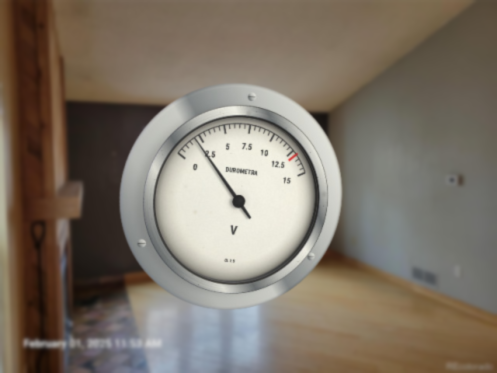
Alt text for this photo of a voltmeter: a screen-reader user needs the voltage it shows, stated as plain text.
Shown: 2 V
